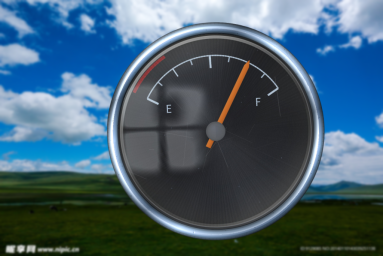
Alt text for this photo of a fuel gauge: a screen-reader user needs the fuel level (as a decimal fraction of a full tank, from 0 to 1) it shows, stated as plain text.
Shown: 0.75
